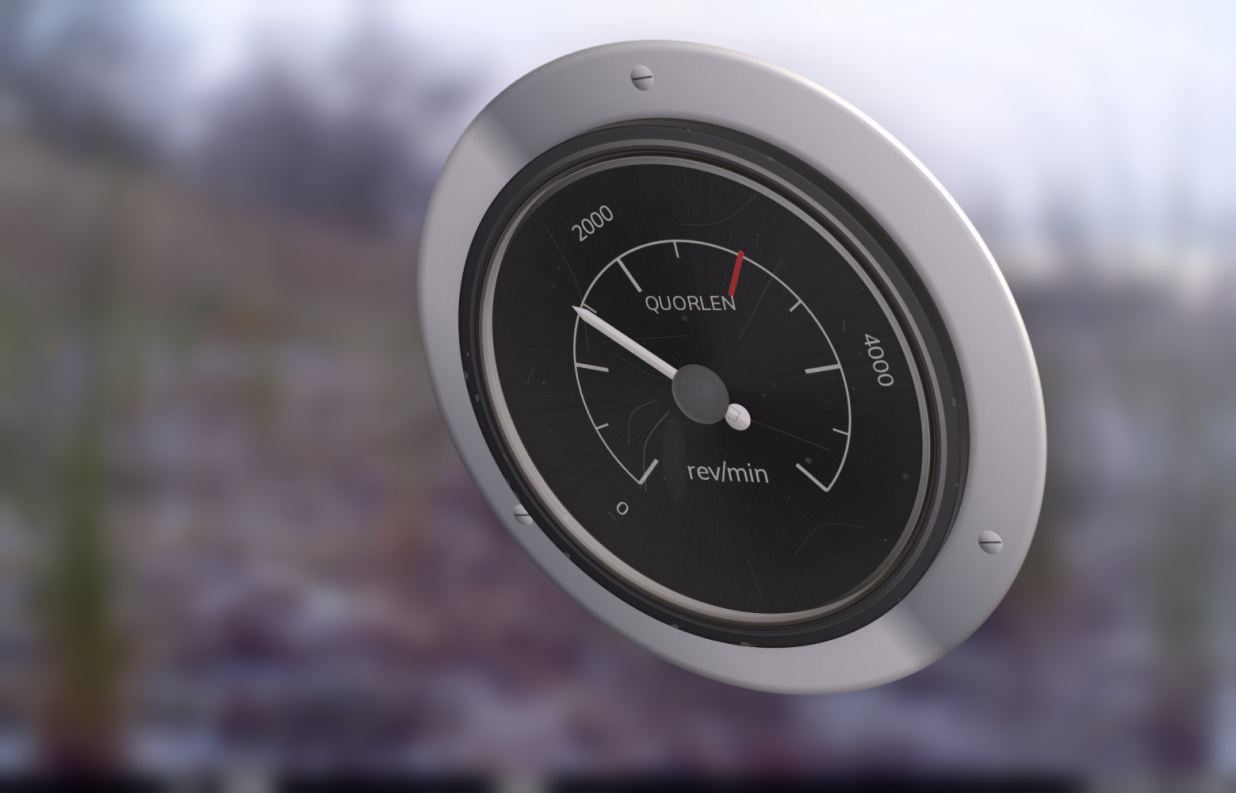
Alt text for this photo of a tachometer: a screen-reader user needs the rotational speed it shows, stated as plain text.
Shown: 1500 rpm
